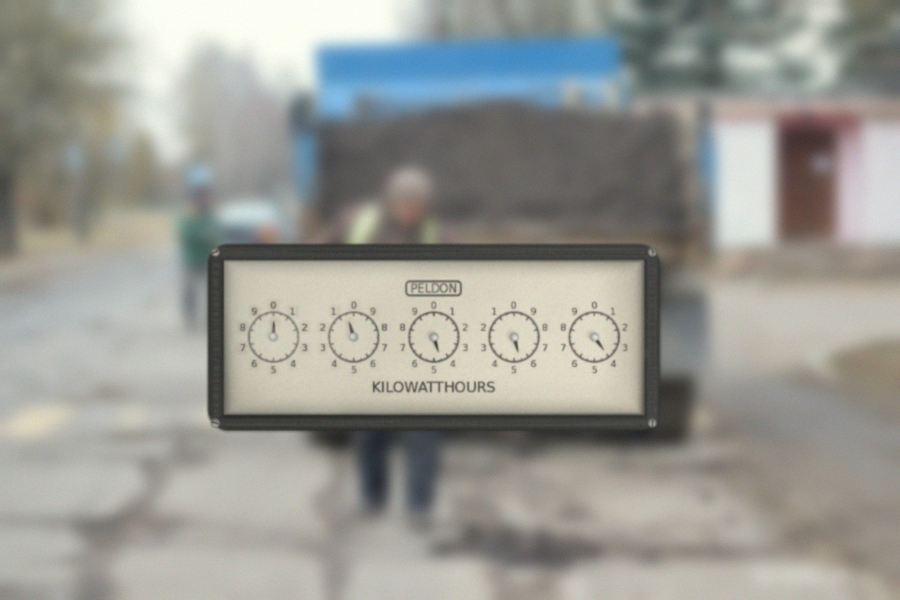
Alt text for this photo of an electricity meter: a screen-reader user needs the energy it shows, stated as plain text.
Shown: 454 kWh
